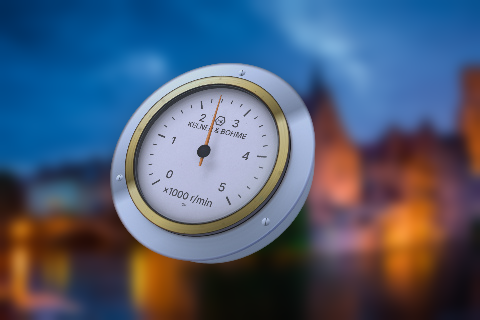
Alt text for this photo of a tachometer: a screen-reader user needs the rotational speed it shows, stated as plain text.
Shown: 2400 rpm
